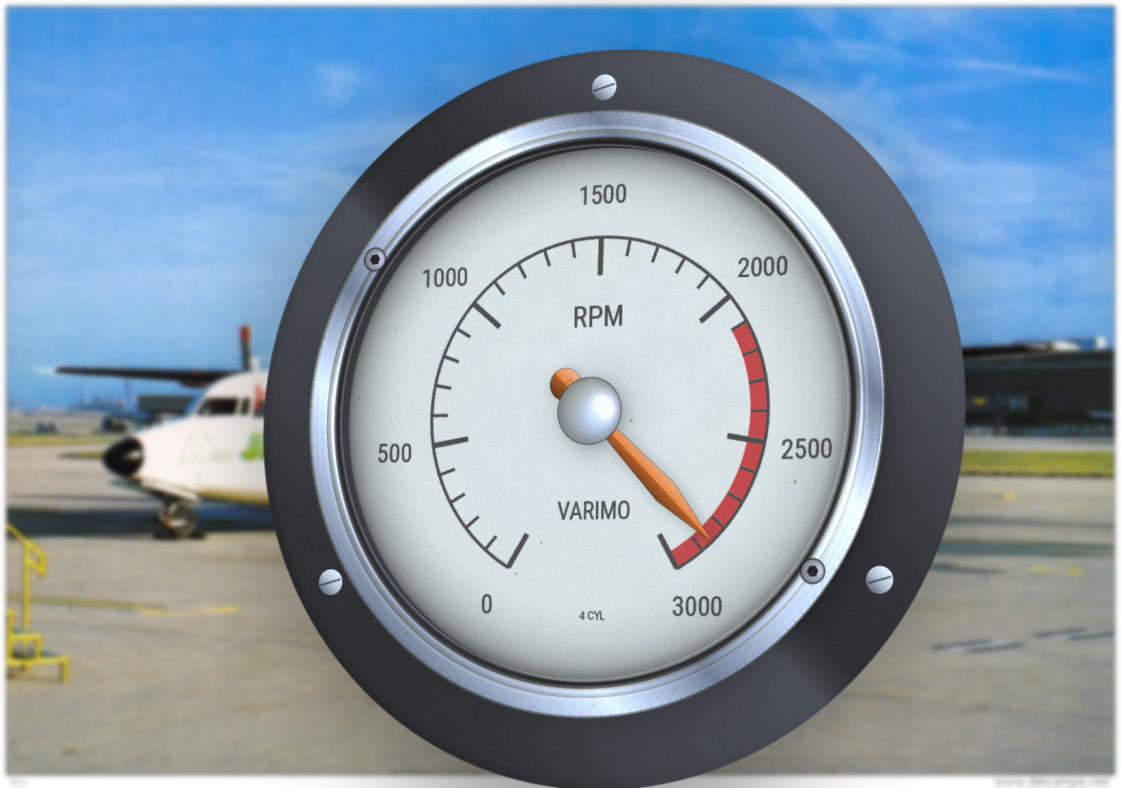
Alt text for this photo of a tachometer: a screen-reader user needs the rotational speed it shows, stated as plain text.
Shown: 2850 rpm
